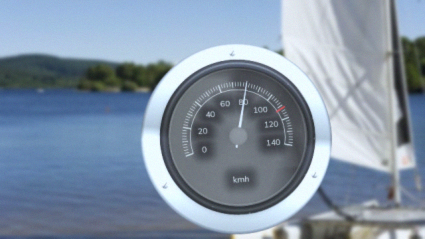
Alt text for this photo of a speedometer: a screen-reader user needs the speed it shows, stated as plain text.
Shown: 80 km/h
